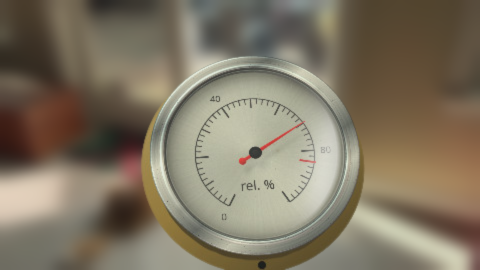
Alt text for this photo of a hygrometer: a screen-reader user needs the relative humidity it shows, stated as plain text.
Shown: 70 %
